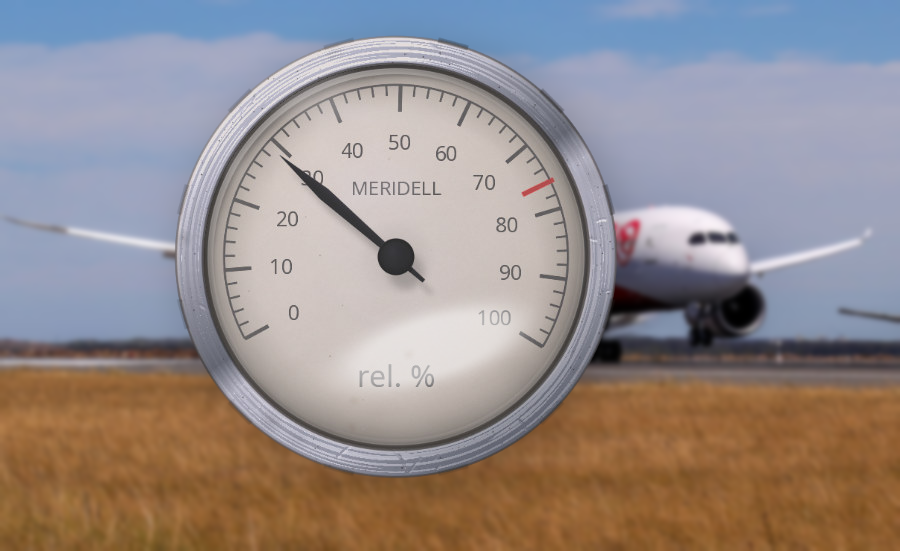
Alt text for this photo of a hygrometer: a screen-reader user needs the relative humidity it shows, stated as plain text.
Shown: 29 %
